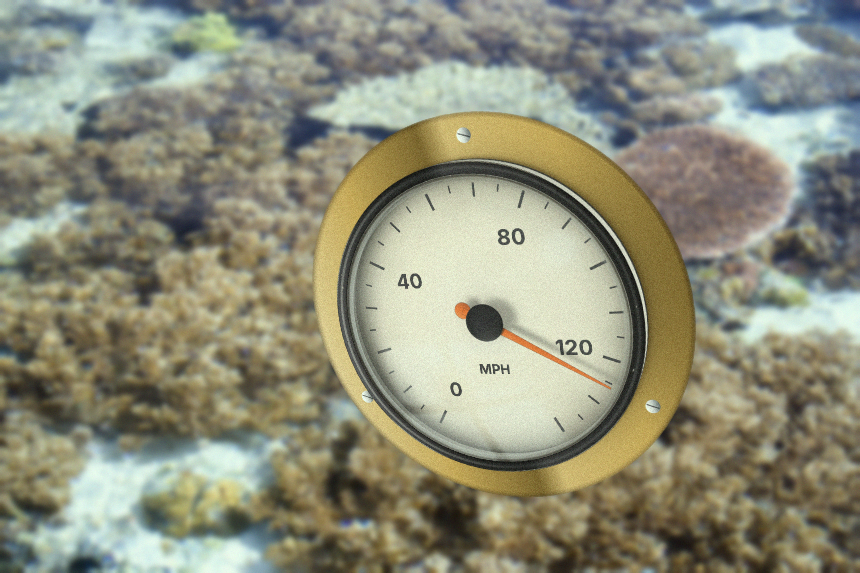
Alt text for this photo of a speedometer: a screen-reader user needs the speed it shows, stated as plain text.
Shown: 125 mph
